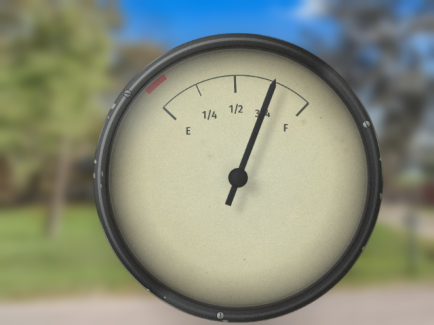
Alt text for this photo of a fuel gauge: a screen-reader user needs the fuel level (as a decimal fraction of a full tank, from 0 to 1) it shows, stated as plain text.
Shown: 0.75
